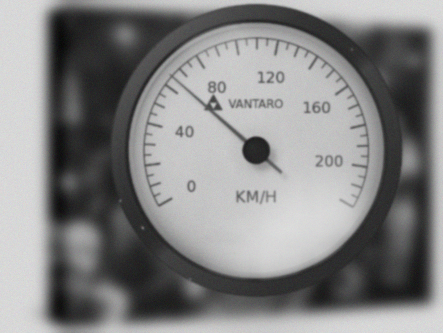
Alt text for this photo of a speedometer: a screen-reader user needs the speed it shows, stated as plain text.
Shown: 65 km/h
